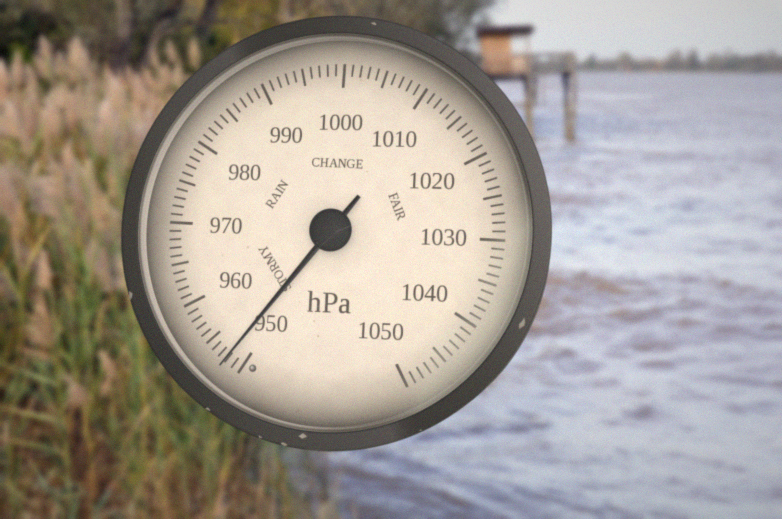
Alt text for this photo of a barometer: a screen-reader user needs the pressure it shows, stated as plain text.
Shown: 952 hPa
